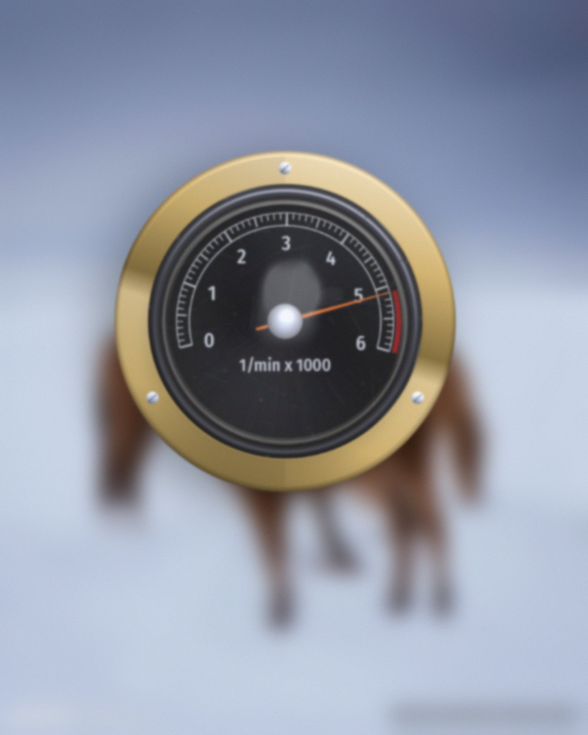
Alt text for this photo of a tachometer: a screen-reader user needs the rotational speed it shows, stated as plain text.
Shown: 5100 rpm
